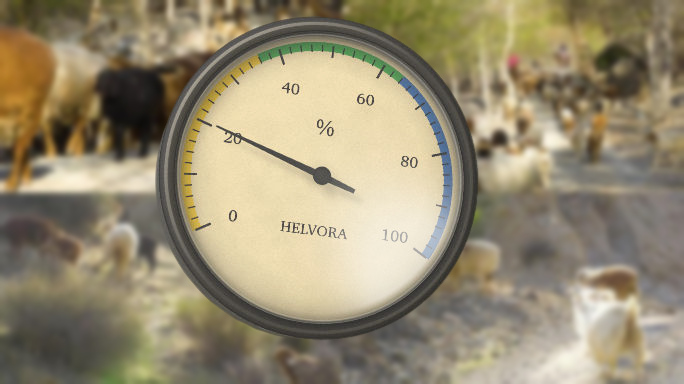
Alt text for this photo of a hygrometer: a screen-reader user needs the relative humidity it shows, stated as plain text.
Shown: 20 %
